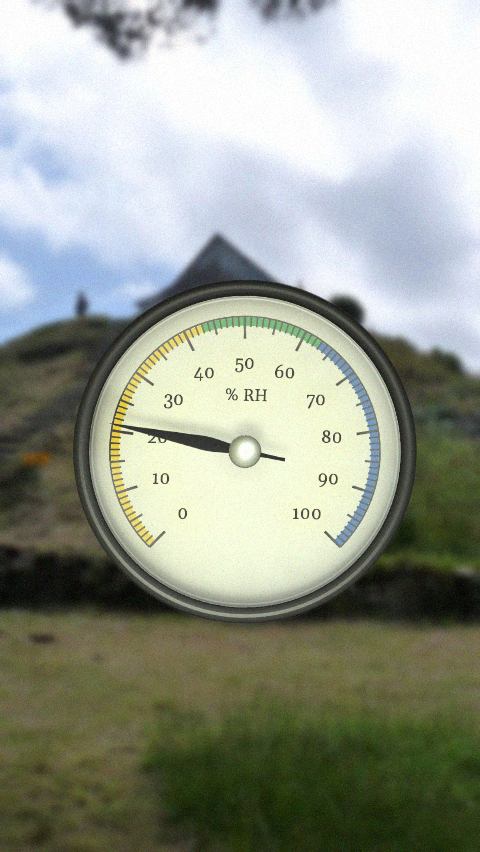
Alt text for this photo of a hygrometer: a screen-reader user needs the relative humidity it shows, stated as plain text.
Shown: 21 %
